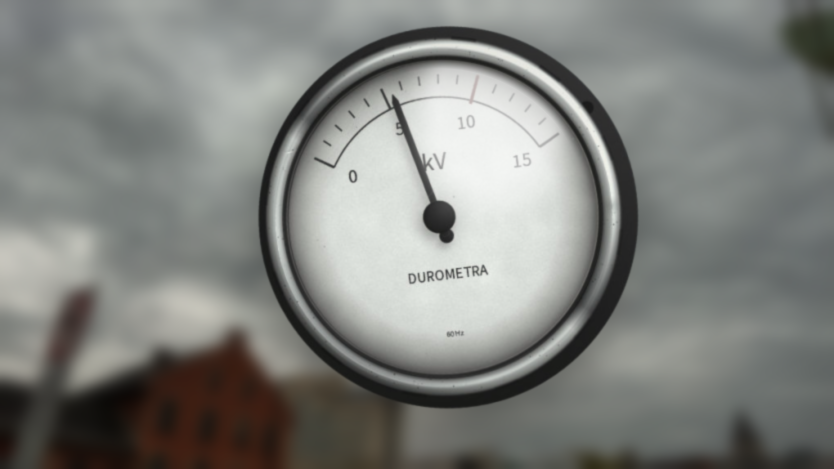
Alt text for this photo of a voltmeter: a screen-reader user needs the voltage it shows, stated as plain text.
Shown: 5.5 kV
